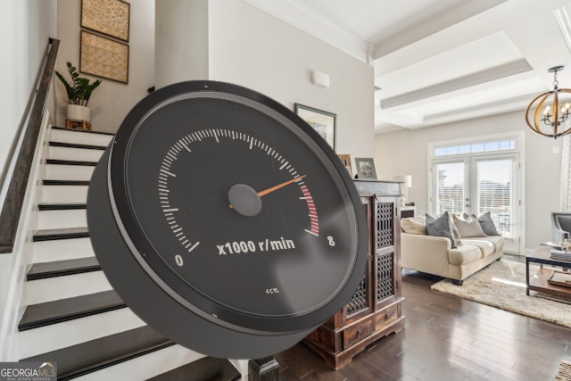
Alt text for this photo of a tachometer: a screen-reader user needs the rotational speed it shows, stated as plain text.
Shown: 6500 rpm
